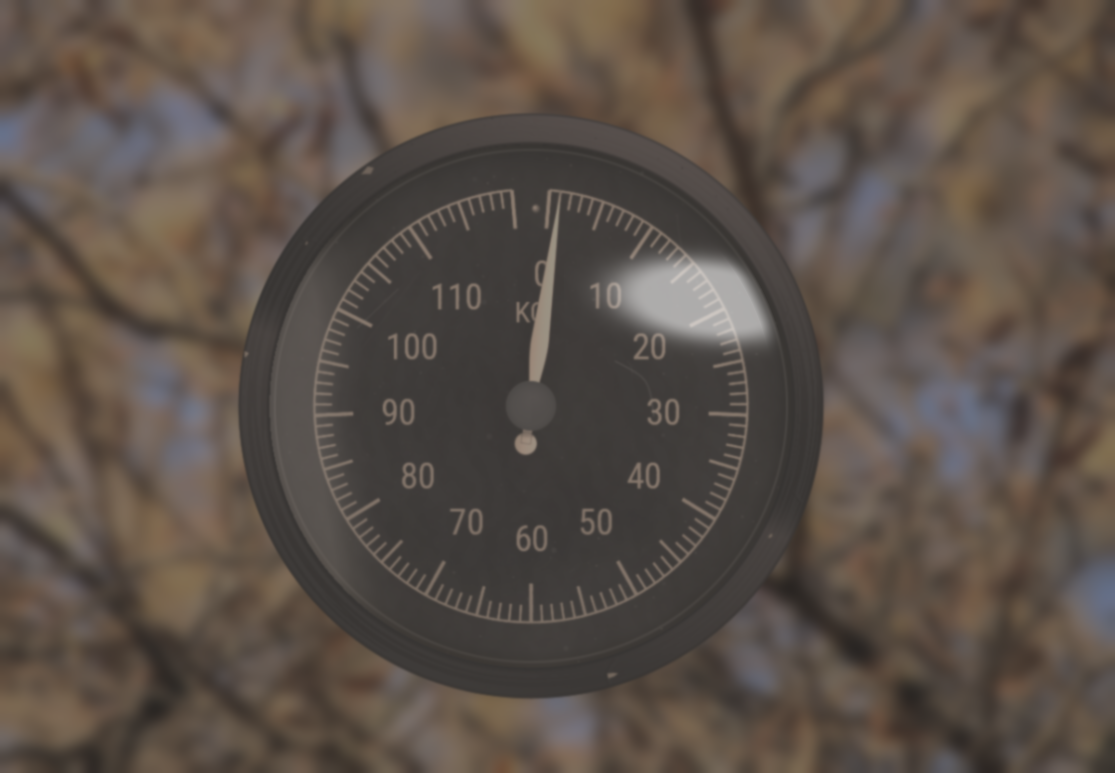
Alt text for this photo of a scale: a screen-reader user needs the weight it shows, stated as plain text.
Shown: 1 kg
